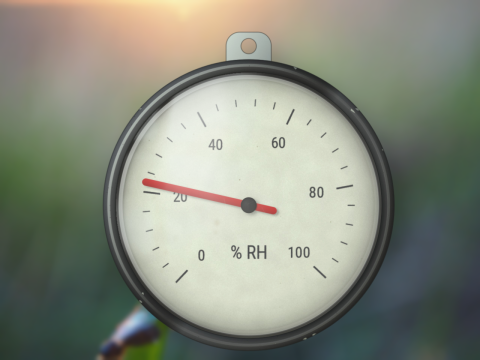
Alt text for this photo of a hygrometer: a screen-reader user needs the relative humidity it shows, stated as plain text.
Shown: 22 %
